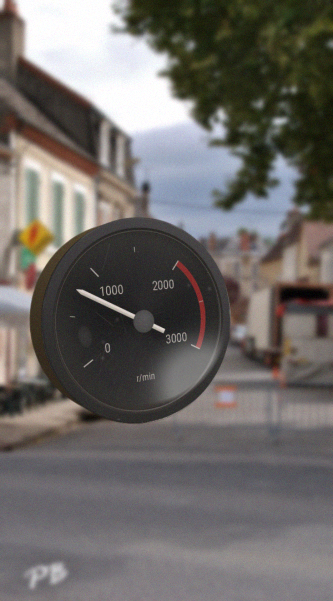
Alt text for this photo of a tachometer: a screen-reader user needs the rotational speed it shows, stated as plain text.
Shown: 750 rpm
